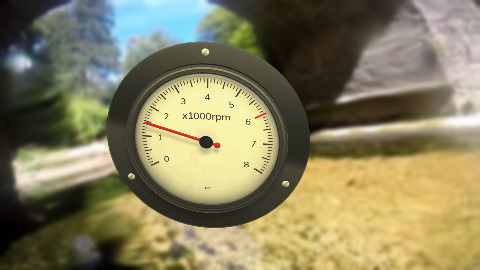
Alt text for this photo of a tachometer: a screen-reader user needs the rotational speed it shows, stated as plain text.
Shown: 1500 rpm
